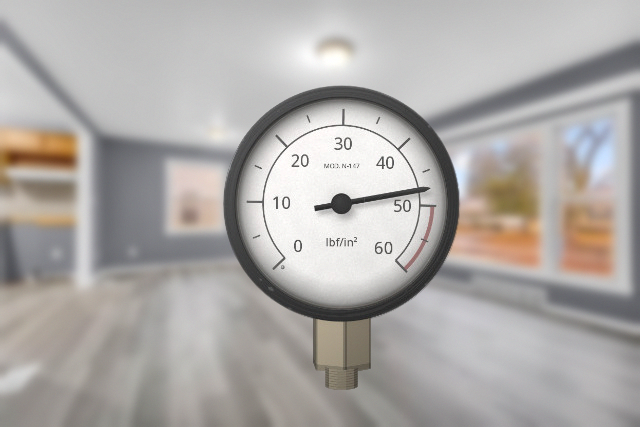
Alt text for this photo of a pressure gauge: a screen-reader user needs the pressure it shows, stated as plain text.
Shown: 47.5 psi
